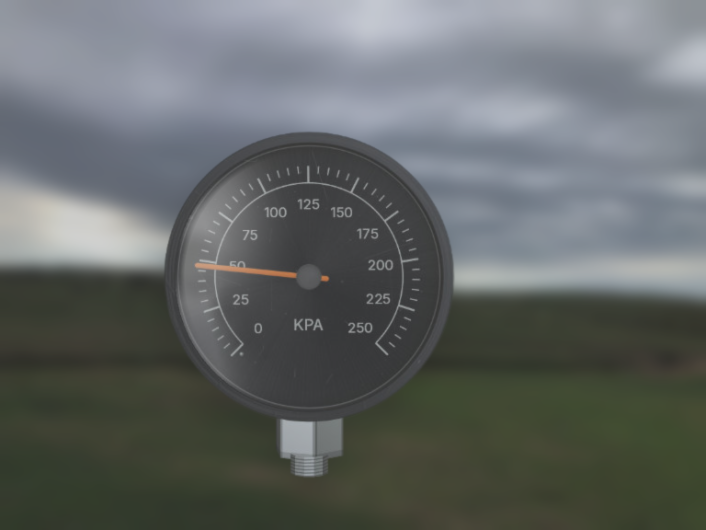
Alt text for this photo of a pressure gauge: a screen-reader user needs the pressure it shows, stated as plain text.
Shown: 47.5 kPa
